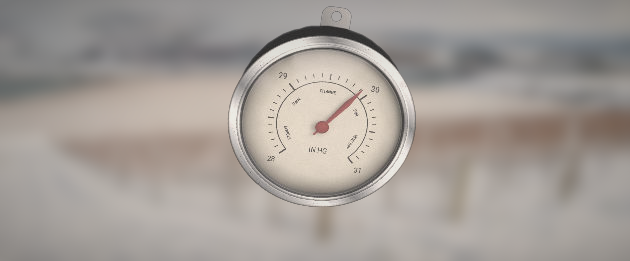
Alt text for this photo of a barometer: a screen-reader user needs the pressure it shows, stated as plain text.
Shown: 29.9 inHg
